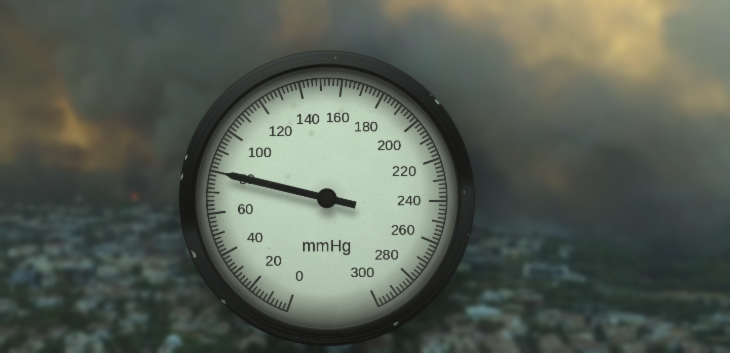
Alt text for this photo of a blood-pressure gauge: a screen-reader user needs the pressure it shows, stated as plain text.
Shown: 80 mmHg
